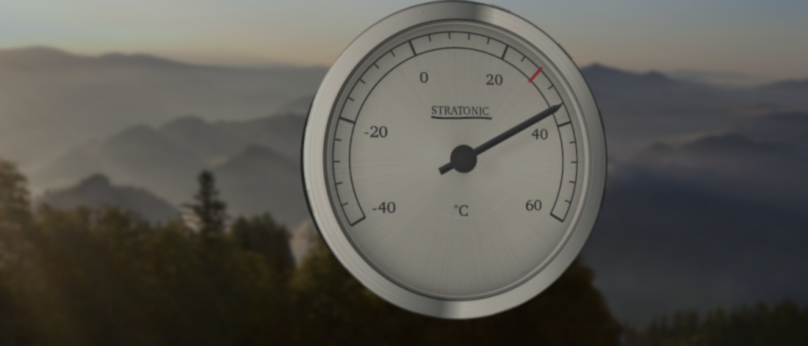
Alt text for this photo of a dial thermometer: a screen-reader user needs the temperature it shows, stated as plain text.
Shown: 36 °C
